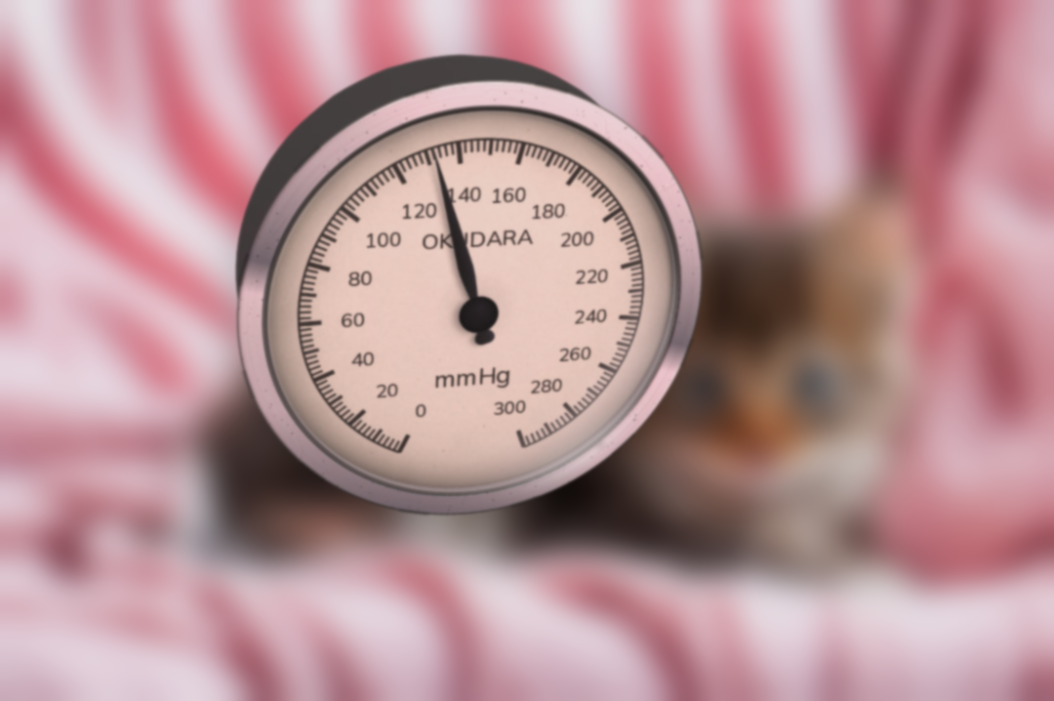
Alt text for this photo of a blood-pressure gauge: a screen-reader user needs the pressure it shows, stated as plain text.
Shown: 132 mmHg
